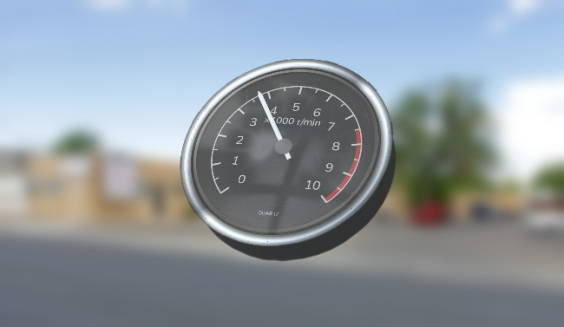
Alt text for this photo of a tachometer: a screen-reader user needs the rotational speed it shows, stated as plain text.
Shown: 3750 rpm
